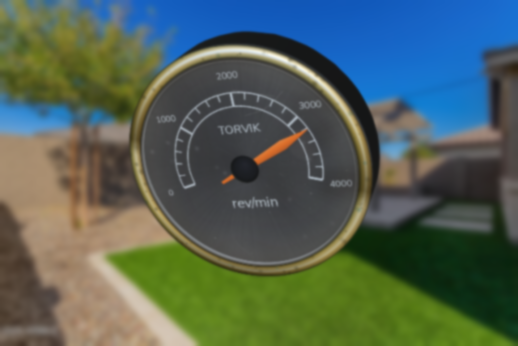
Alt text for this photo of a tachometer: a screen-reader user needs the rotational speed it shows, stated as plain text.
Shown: 3200 rpm
